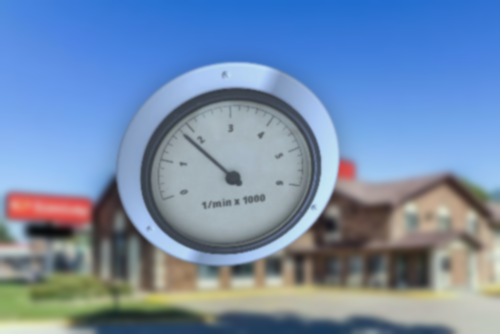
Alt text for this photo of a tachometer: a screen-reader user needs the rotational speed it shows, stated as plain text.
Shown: 1800 rpm
